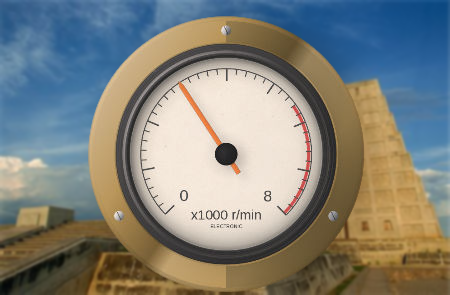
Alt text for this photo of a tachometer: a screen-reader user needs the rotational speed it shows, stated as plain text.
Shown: 3000 rpm
